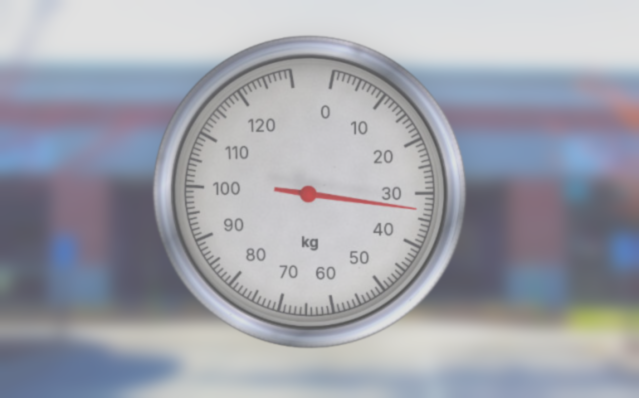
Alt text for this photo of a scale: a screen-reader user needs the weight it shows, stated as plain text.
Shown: 33 kg
